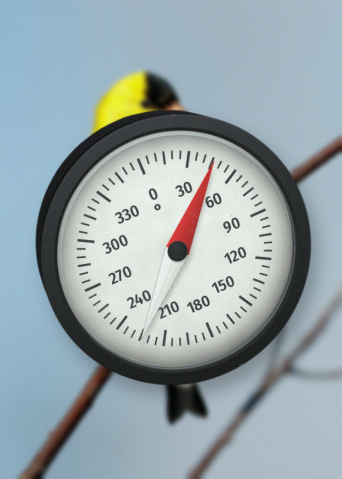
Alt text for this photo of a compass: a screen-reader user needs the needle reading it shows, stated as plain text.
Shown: 45 °
